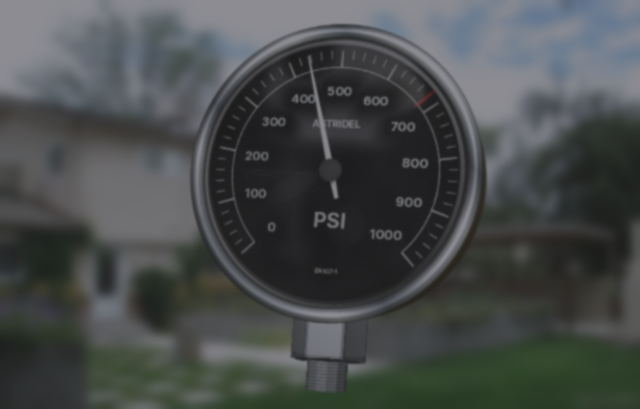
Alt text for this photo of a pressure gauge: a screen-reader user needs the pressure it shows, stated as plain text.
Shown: 440 psi
